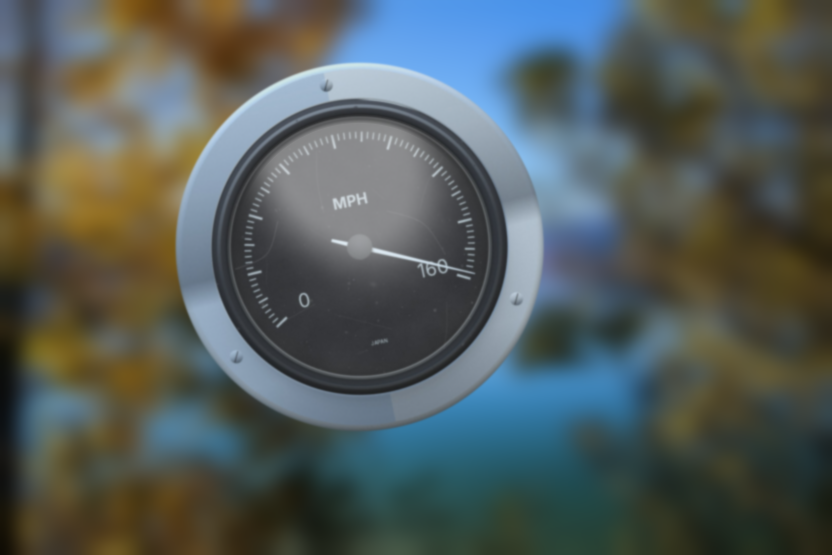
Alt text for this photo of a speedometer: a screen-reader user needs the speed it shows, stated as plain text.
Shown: 158 mph
